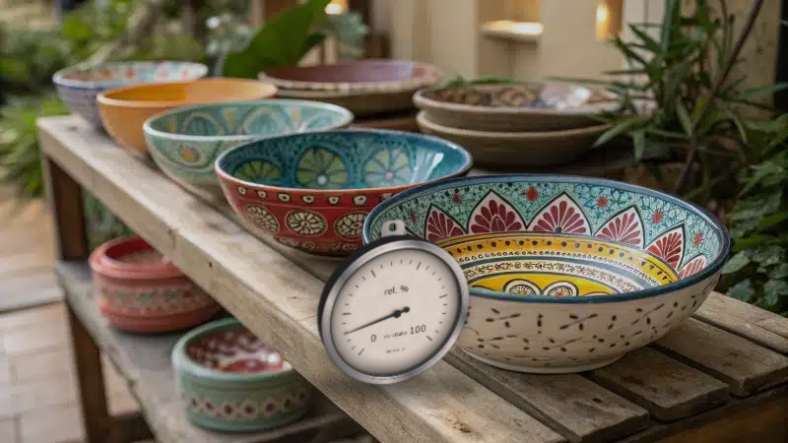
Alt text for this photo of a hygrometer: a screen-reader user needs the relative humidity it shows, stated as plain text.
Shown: 12 %
